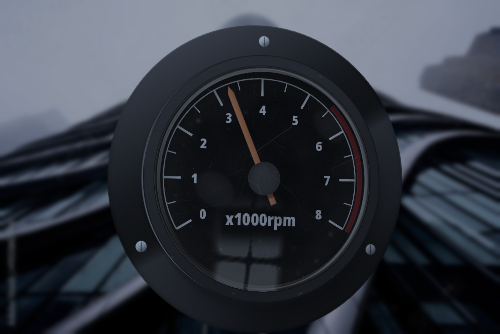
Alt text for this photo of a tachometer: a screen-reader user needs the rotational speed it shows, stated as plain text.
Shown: 3250 rpm
